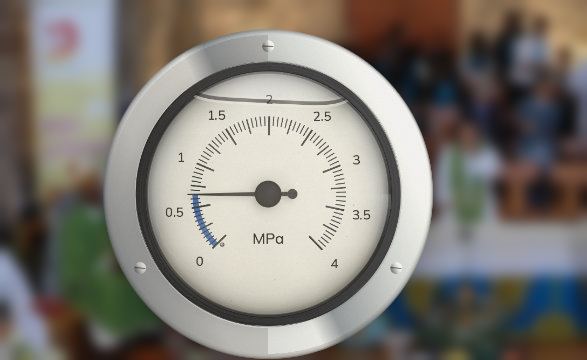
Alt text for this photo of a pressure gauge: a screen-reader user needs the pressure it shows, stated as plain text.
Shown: 0.65 MPa
